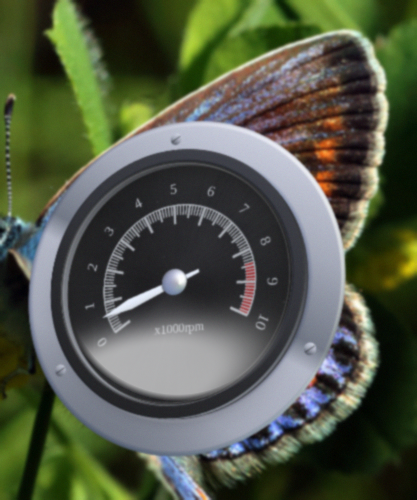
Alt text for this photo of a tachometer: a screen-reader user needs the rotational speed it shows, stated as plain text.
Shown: 500 rpm
